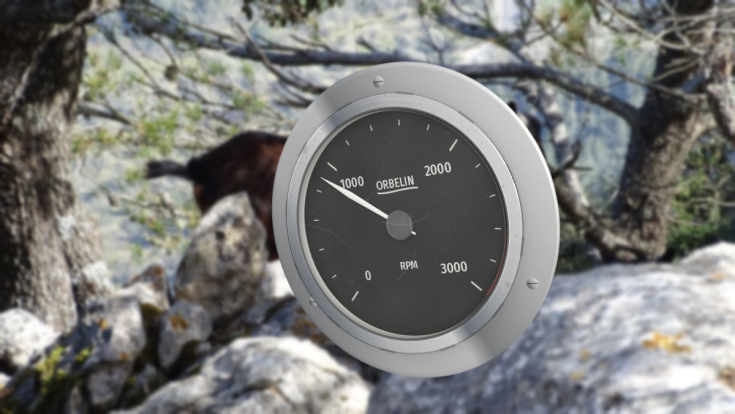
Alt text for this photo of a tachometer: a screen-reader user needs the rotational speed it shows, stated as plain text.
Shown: 900 rpm
